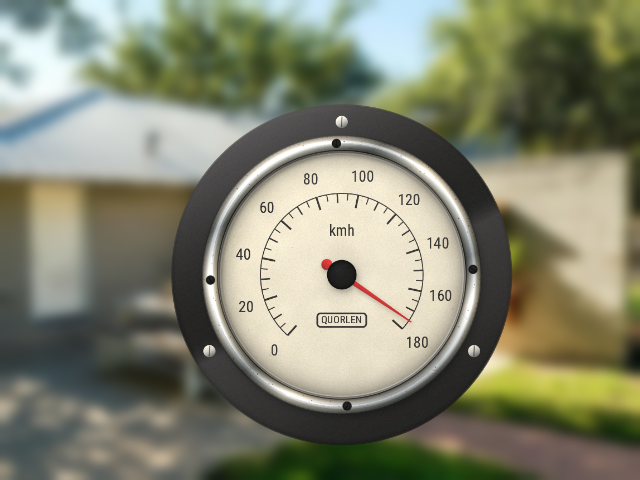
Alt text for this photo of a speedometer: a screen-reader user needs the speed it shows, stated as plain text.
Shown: 175 km/h
